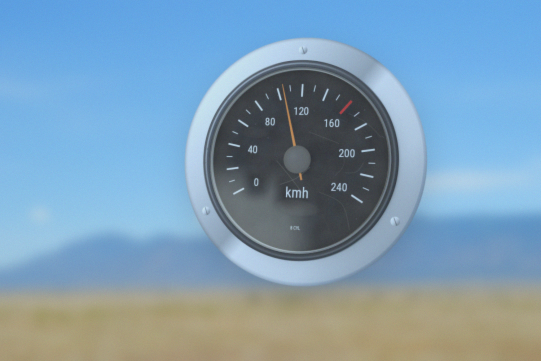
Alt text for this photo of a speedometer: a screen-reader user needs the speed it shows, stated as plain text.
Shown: 105 km/h
